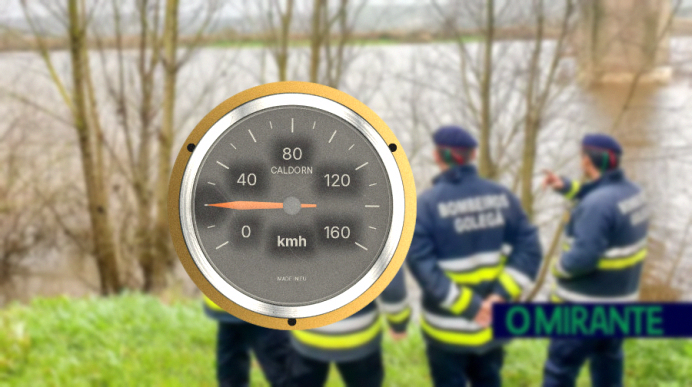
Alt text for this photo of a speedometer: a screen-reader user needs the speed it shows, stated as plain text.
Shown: 20 km/h
